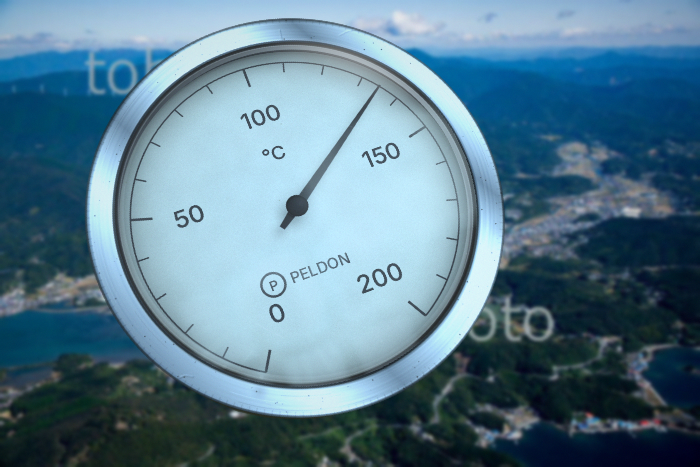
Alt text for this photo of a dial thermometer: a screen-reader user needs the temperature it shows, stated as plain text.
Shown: 135 °C
